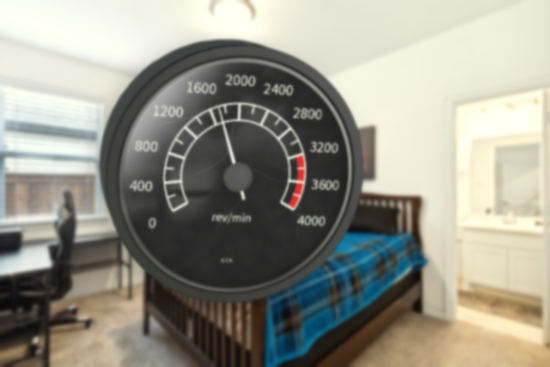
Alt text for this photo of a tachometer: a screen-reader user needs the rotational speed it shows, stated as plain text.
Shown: 1700 rpm
